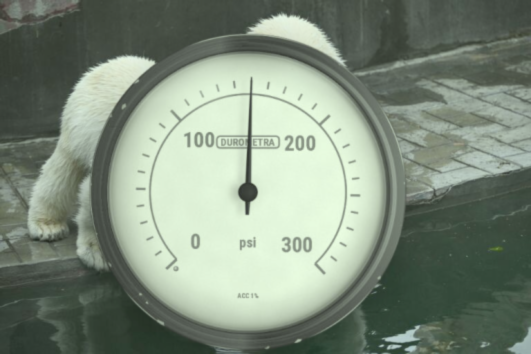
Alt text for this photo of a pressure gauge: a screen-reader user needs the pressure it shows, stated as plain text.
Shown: 150 psi
